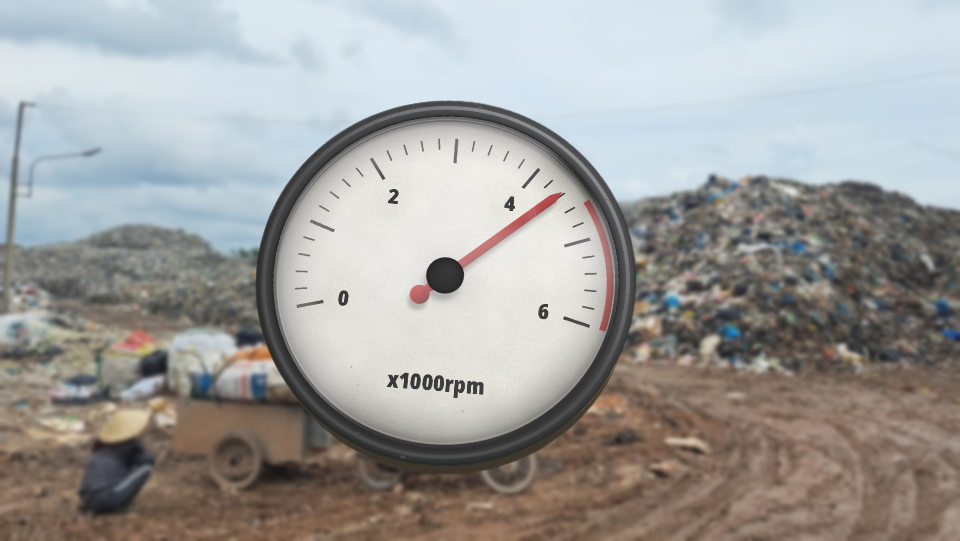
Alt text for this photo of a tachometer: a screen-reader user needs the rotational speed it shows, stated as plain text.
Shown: 4400 rpm
